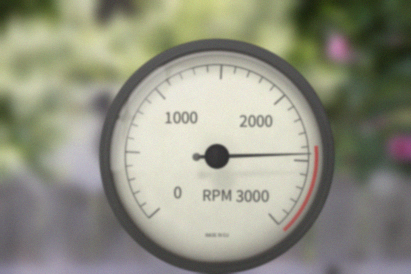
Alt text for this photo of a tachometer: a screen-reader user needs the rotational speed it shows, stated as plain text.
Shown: 2450 rpm
